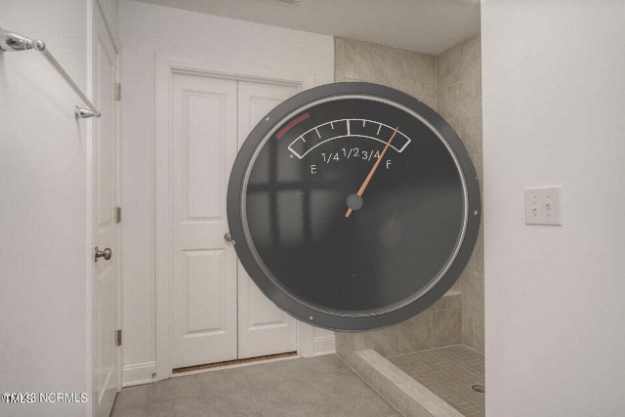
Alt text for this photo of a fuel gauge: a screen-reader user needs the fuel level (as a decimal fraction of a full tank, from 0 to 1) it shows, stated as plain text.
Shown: 0.875
